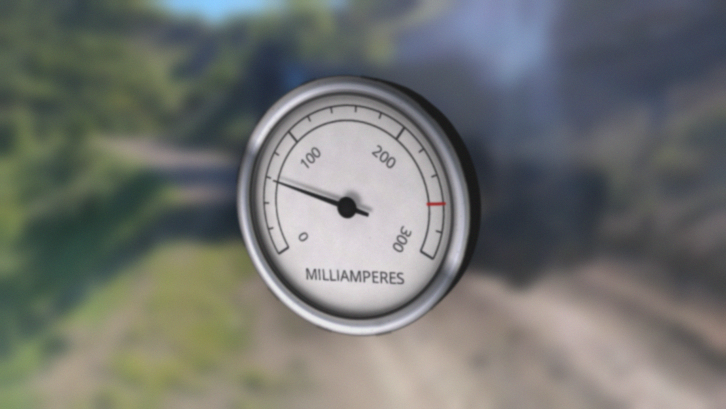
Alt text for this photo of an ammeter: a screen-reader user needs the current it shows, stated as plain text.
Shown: 60 mA
